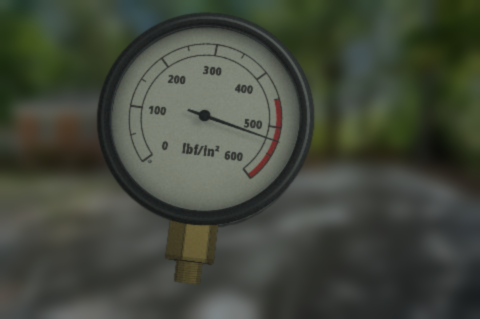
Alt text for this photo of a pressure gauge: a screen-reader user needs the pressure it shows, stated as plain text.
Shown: 525 psi
